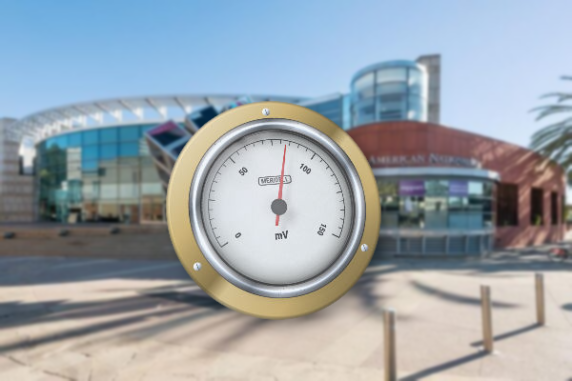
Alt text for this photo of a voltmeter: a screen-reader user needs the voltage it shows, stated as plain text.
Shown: 82.5 mV
